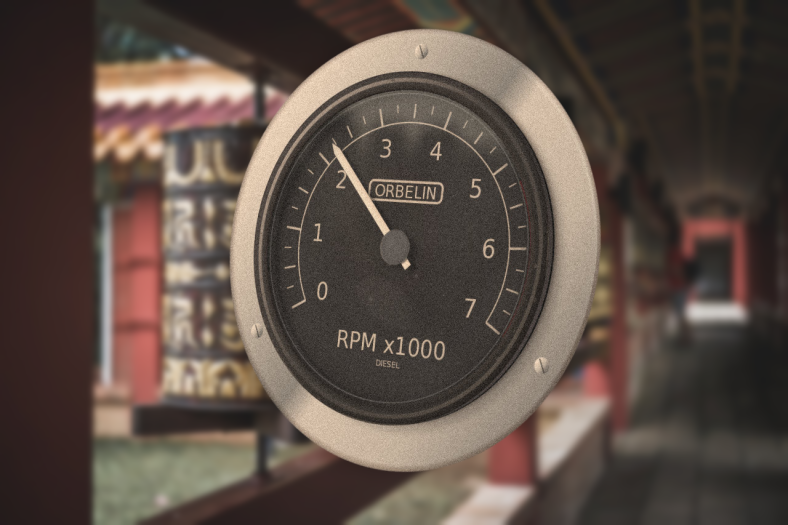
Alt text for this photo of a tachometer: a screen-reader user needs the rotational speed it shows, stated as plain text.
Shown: 2250 rpm
